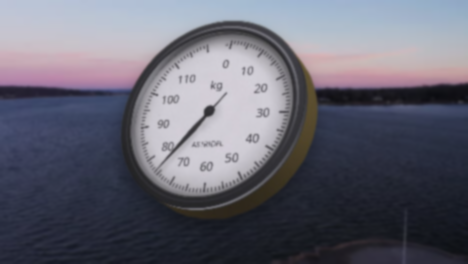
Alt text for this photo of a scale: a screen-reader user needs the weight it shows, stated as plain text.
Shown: 75 kg
